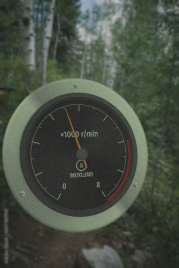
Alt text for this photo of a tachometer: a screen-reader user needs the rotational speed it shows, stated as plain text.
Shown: 3500 rpm
